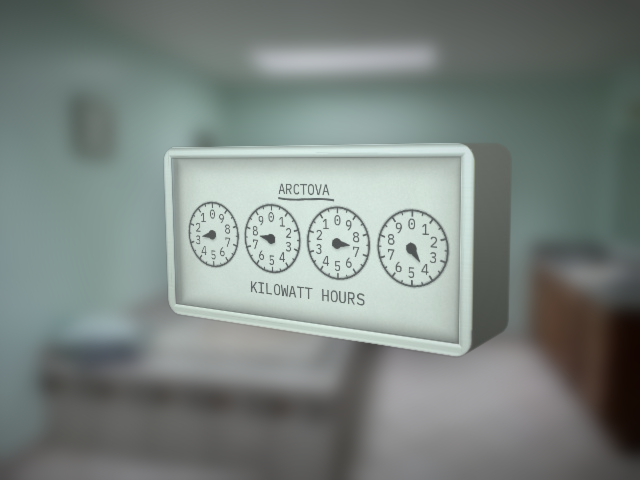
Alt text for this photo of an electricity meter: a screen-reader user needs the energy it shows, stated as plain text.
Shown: 2774 kWh
